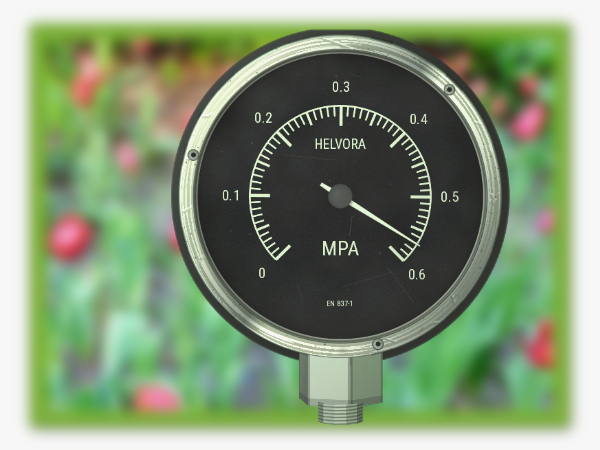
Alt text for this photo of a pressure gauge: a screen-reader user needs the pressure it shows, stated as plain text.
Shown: 0.57 MPa
